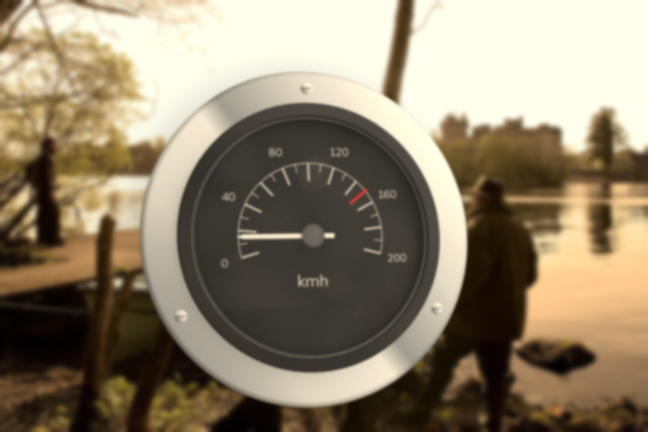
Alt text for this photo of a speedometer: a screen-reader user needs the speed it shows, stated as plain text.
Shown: 15 km/h
